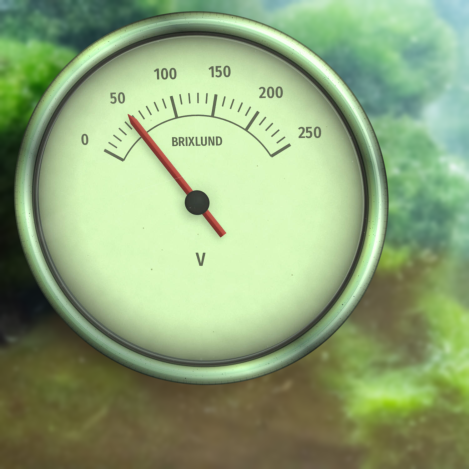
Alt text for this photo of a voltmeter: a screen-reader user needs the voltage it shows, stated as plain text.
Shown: 50 V
